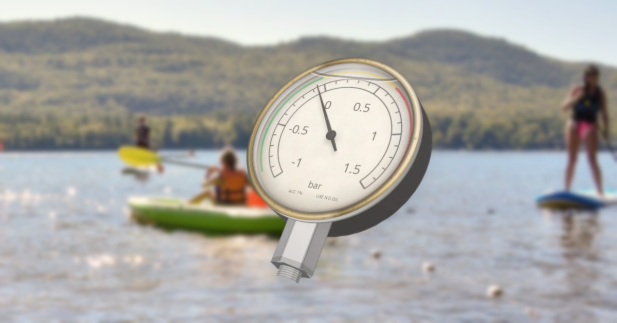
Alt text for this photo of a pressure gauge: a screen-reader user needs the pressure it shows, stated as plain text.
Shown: -0.05 bar
